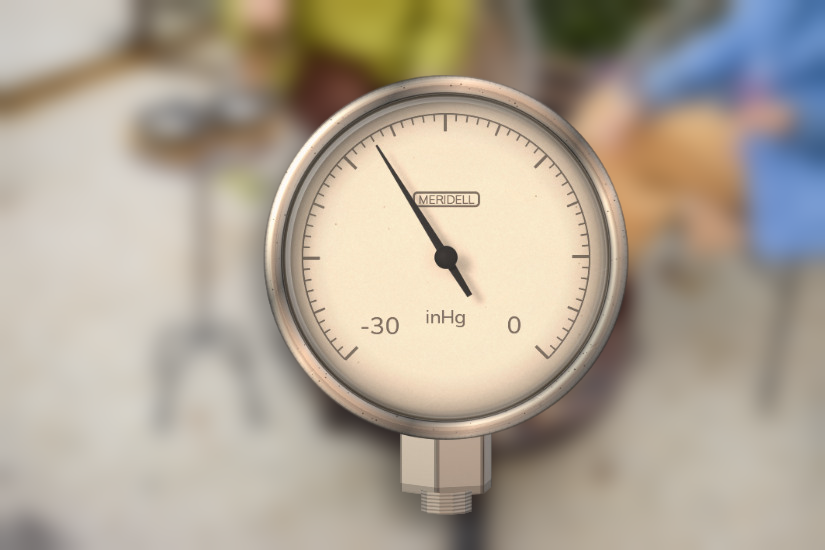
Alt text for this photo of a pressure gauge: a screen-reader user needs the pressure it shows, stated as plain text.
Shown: -18.5 inHg
